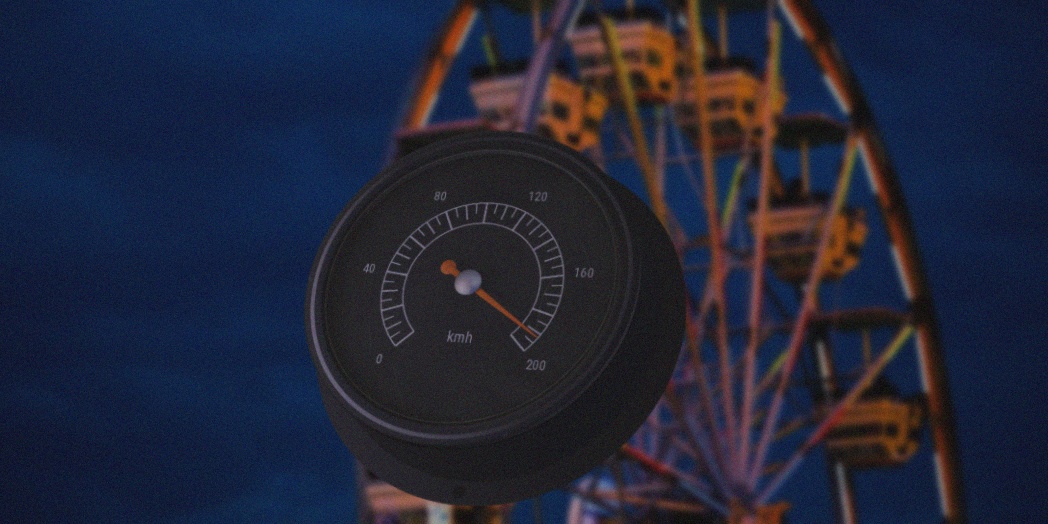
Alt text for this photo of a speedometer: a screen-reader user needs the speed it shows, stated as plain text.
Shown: 192.5 km/h
